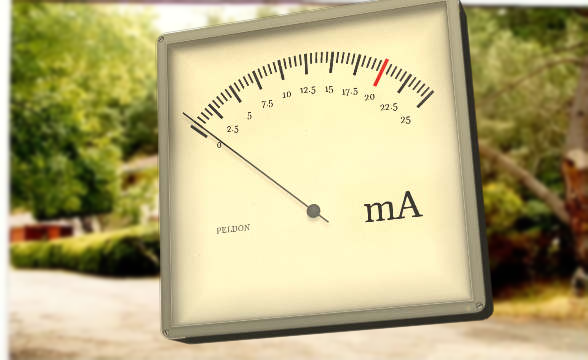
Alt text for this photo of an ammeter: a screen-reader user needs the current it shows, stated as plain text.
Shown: 0.5 mA
